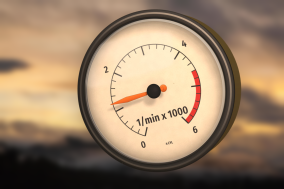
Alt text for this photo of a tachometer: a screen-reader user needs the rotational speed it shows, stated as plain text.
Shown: 1200 rpm
